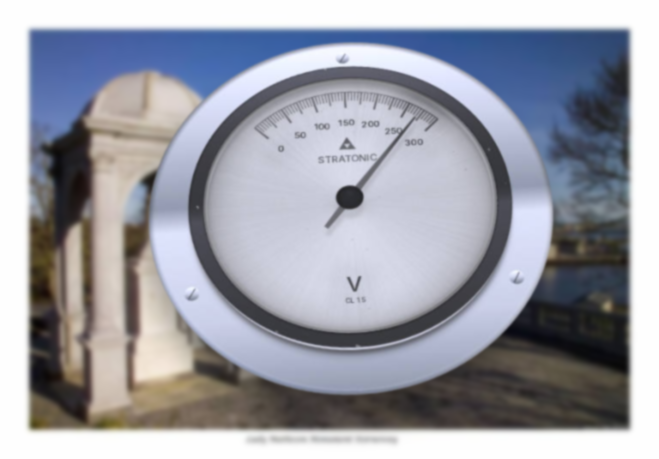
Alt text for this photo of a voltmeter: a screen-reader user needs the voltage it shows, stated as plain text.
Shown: 275 V
